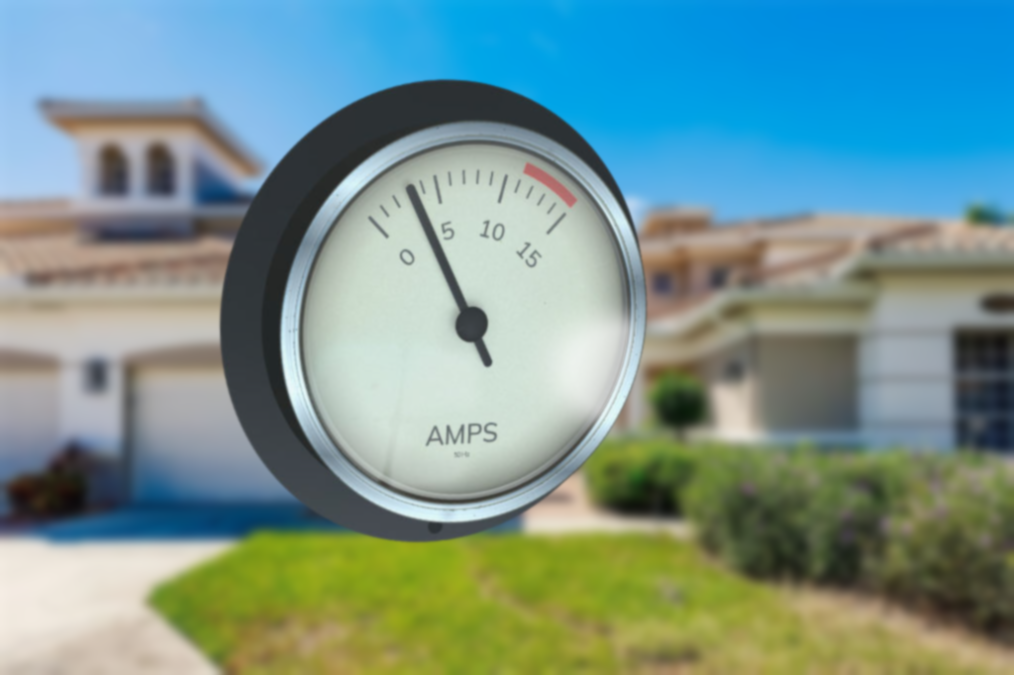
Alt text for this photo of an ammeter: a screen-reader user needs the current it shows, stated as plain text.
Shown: 3 A
